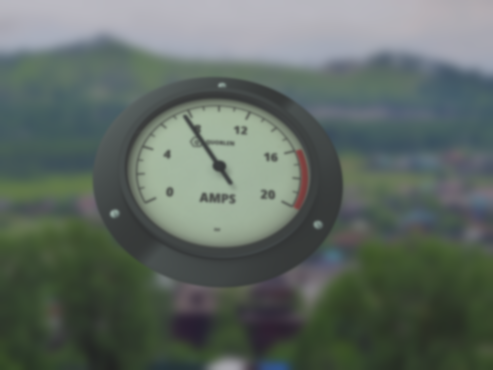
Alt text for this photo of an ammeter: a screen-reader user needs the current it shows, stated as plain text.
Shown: 7.5 A
